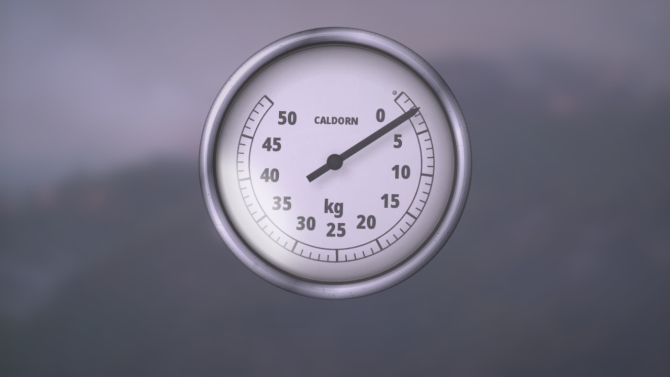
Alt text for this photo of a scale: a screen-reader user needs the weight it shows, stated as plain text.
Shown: 2.5 kg
